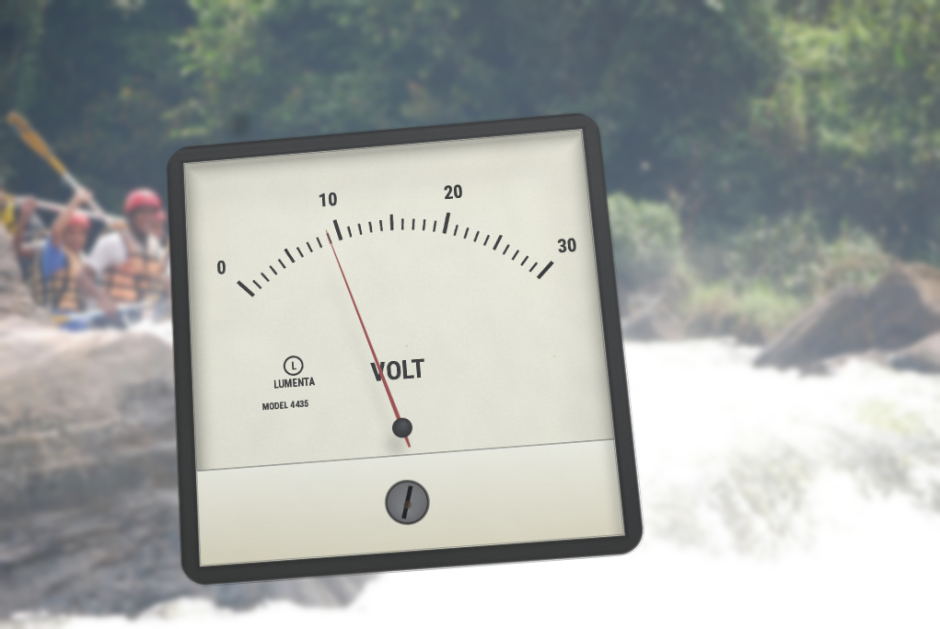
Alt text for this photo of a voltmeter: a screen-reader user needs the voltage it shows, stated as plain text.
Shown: 9 V
